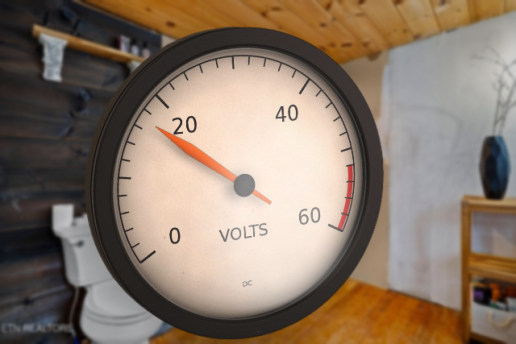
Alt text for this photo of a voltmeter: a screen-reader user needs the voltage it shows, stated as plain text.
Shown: 17 V
